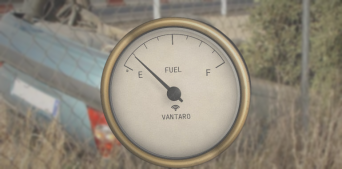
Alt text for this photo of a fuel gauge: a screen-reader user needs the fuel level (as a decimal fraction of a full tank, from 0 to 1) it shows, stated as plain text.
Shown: 0.125
